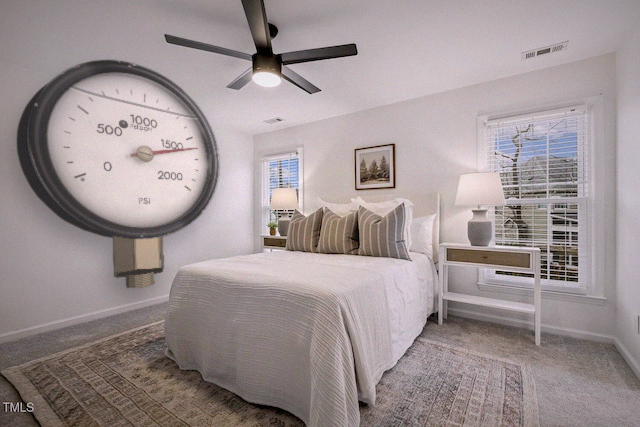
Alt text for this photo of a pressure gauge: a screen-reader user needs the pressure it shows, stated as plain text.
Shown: 1600 psi
